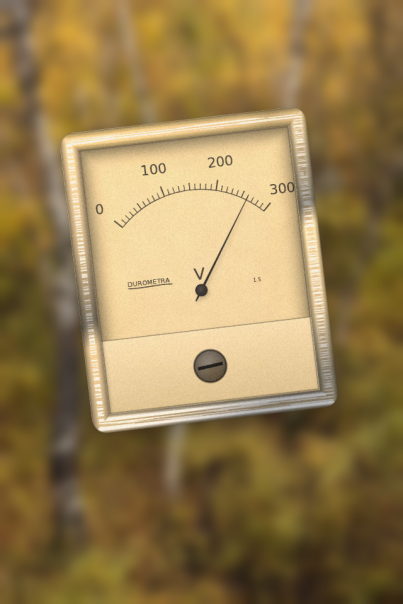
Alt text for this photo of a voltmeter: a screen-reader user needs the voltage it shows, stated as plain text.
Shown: 260 V
